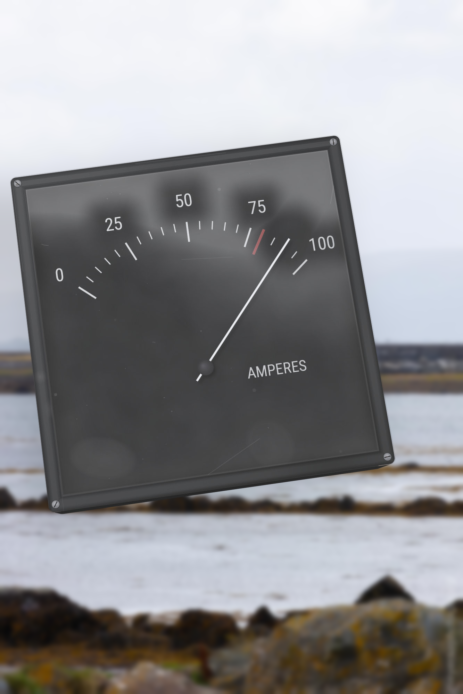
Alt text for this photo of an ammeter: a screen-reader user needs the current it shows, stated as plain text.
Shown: 90 A
